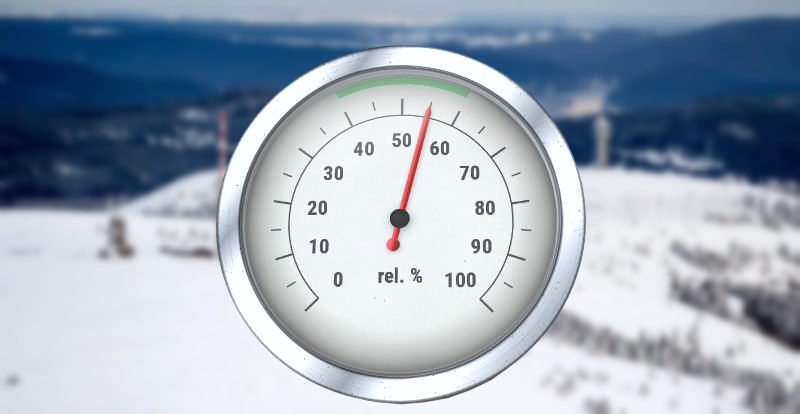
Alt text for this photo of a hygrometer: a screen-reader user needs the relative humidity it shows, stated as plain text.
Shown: 55 %
